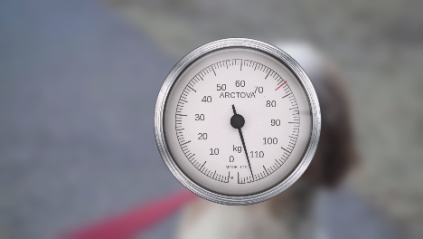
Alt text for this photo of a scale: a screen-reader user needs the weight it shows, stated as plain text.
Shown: 115 kg
